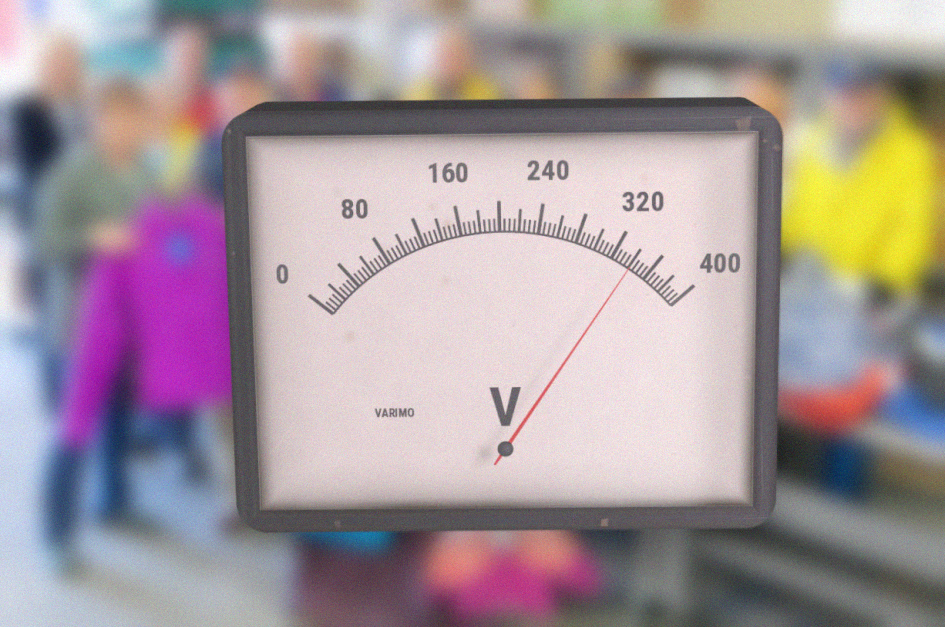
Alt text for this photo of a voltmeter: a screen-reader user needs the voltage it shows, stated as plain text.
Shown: 340 V
